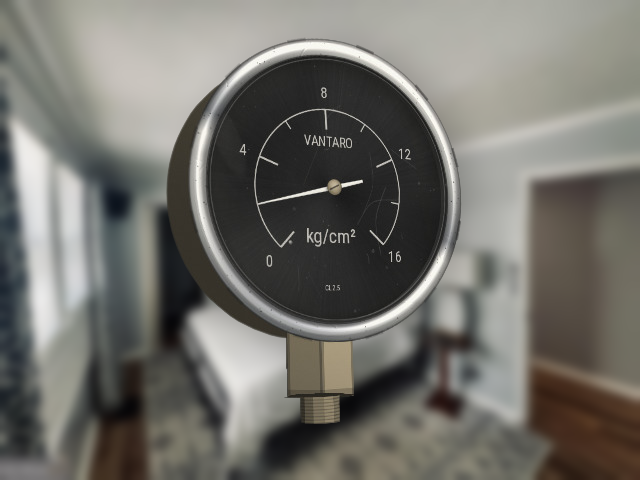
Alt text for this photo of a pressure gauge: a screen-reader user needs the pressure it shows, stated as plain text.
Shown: 2 kg/cm²
